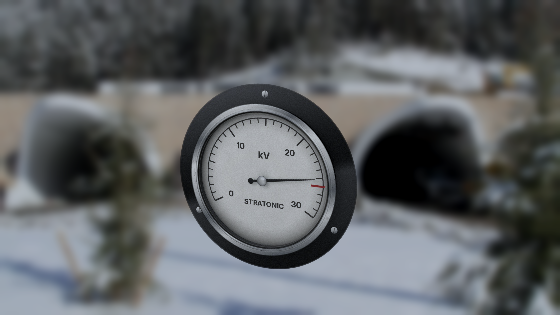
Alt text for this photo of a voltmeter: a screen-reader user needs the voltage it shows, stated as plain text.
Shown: 25 kV
